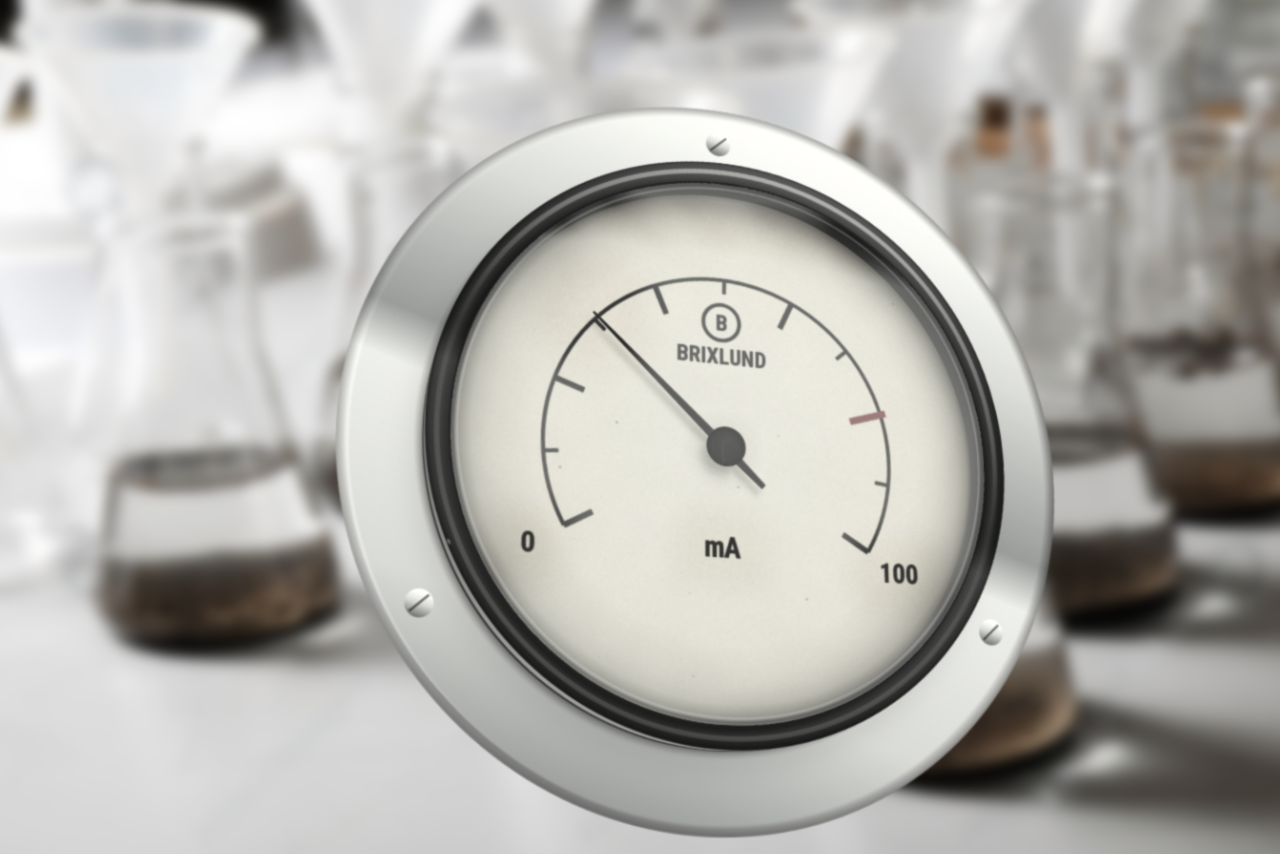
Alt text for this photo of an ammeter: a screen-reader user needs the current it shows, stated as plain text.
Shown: 30 mA
